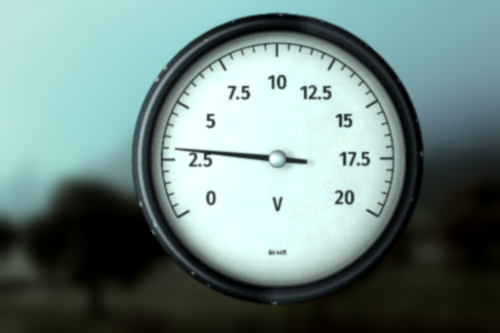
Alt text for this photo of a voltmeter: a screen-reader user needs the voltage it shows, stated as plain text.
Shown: 3 V
